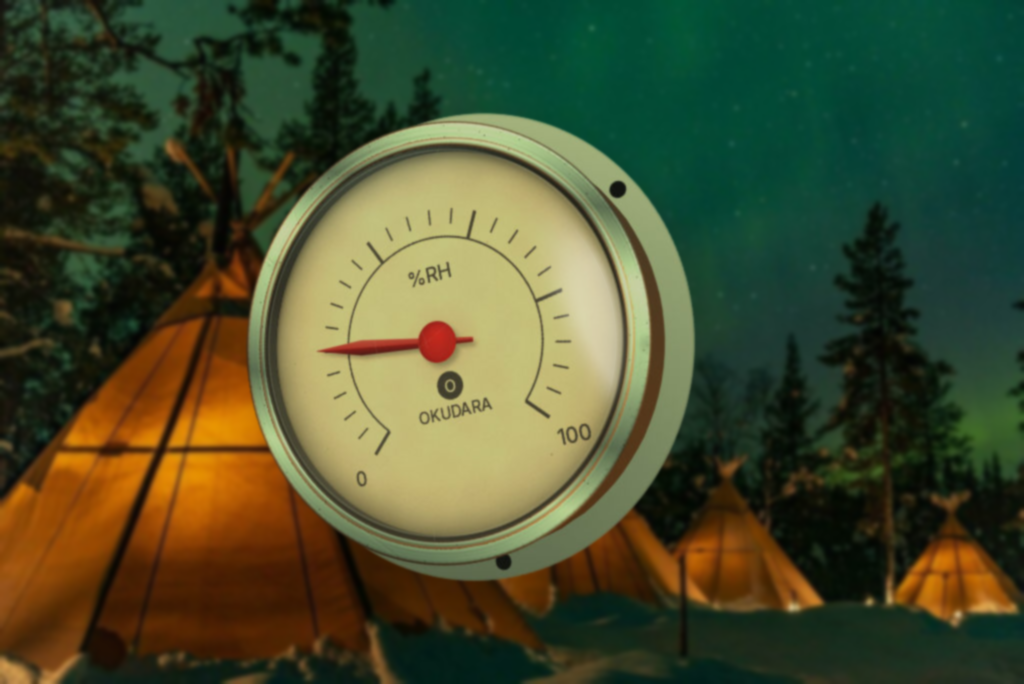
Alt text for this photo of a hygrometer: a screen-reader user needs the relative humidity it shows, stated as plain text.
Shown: 20 %
